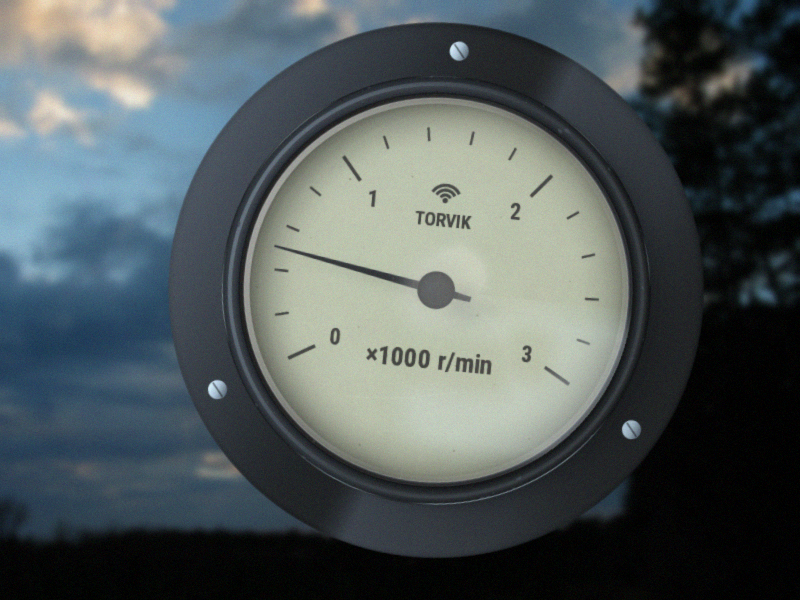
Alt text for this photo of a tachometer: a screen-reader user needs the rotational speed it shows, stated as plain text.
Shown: 500 rpm
